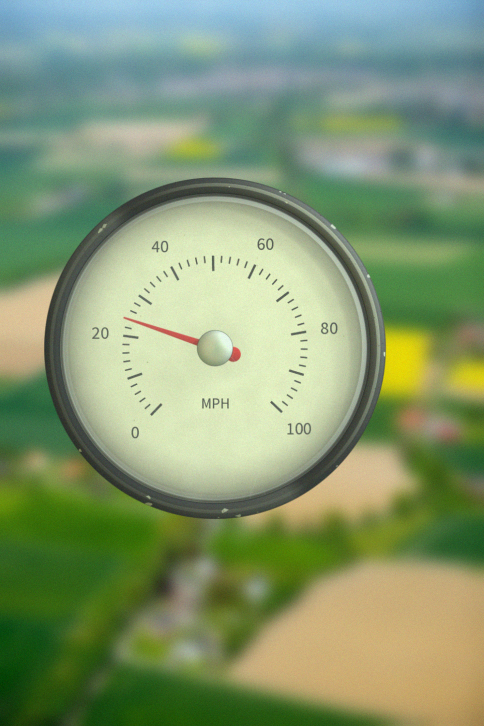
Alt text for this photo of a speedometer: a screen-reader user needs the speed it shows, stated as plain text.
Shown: 24 mph
